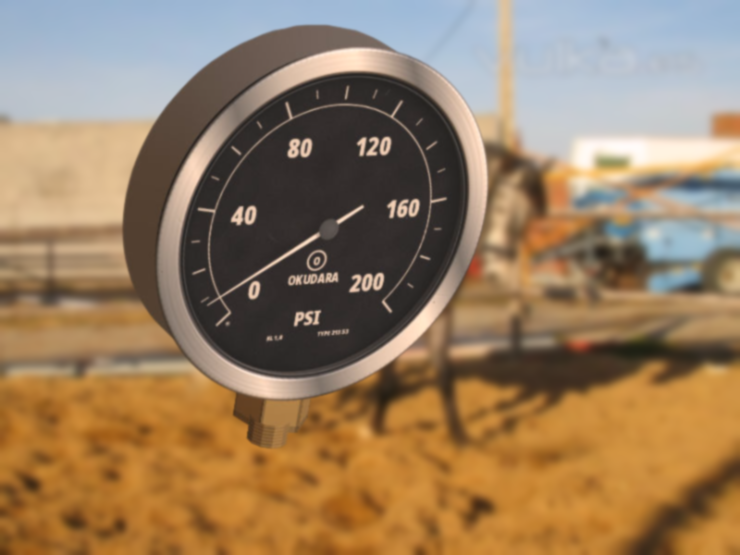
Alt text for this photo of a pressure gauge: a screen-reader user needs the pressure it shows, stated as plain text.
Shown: 10 psi
